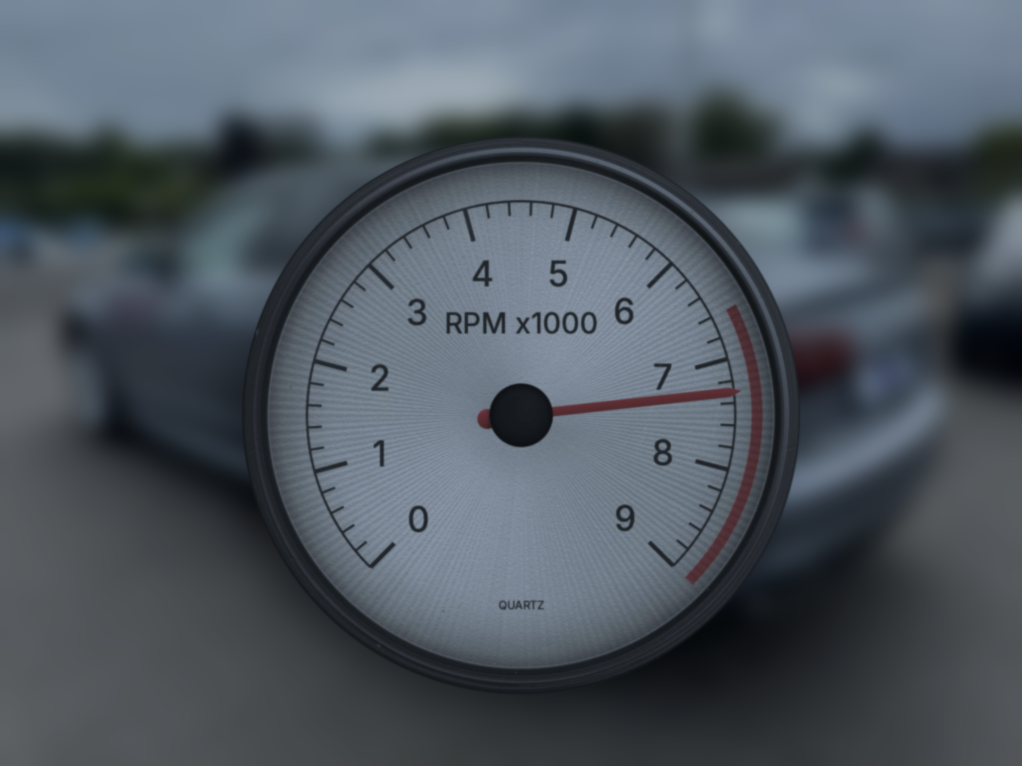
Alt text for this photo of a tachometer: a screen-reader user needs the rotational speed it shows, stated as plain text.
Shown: 7300 rpm
